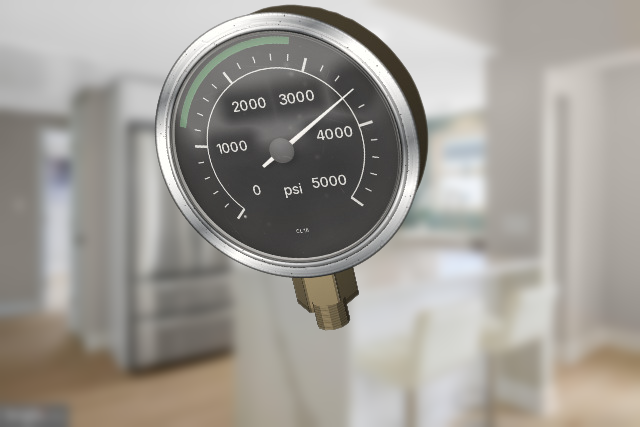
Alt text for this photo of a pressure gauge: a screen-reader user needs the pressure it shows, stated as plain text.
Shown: 3600 psi
